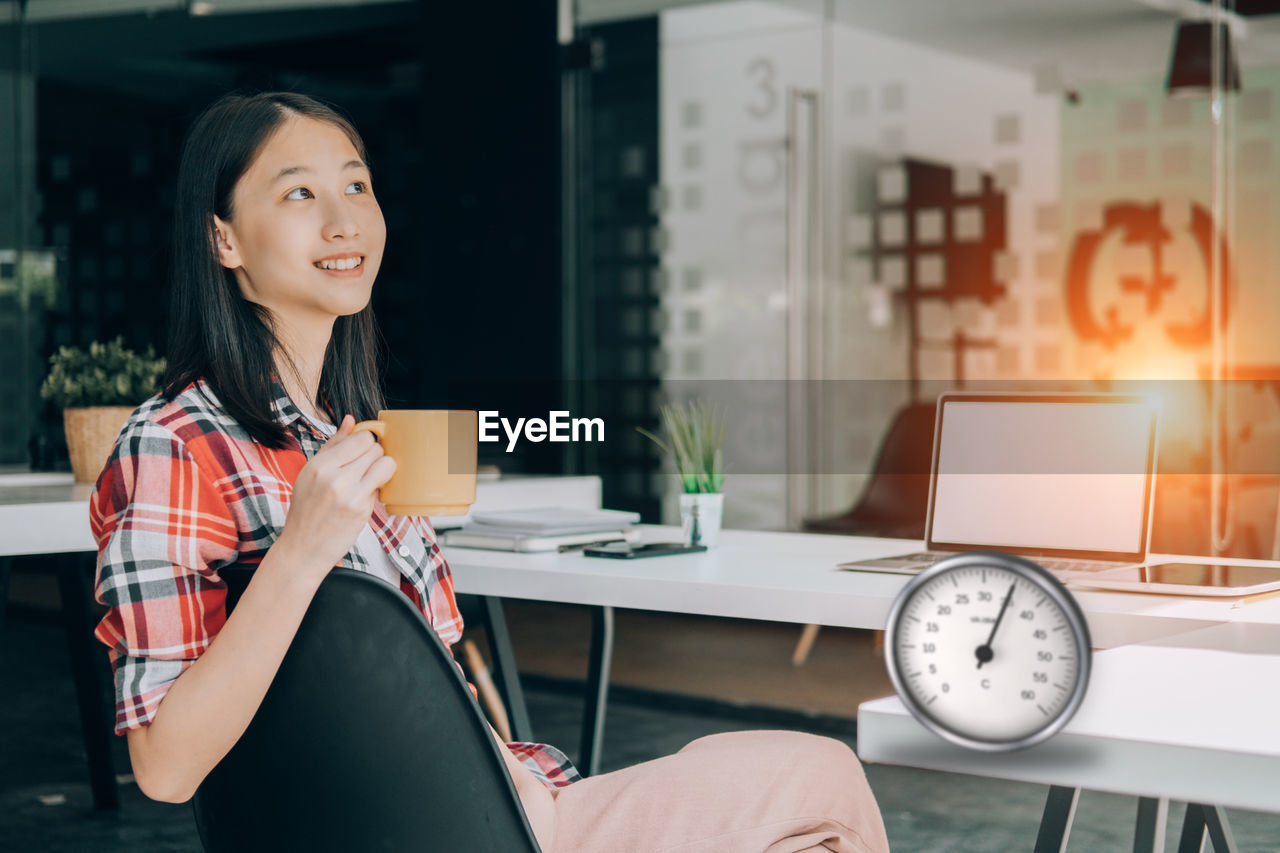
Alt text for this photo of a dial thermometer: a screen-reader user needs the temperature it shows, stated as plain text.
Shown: 35 °C
